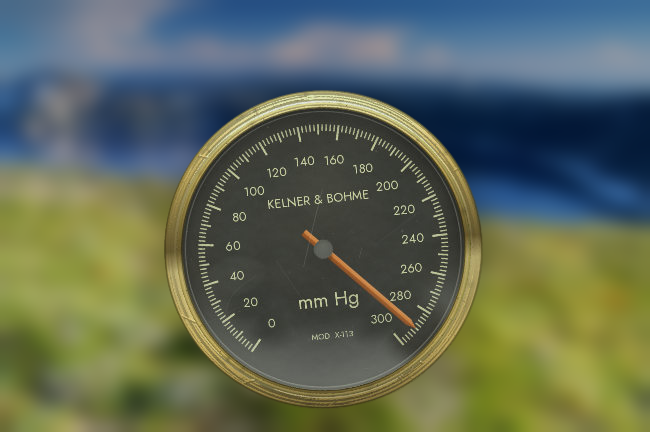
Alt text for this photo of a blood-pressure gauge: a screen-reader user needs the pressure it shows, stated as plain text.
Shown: 290 mmHg
